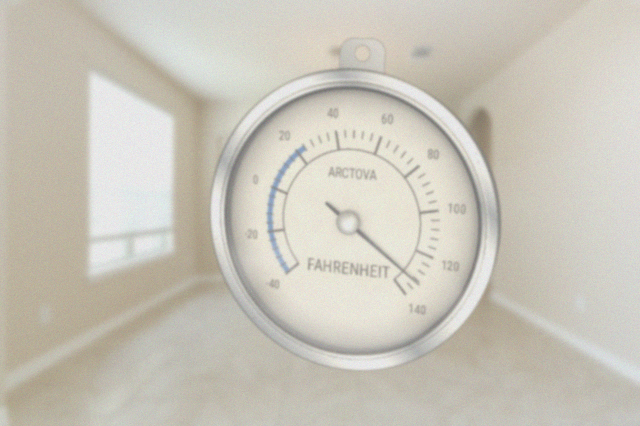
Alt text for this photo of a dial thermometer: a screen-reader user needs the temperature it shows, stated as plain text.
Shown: 132 °F
